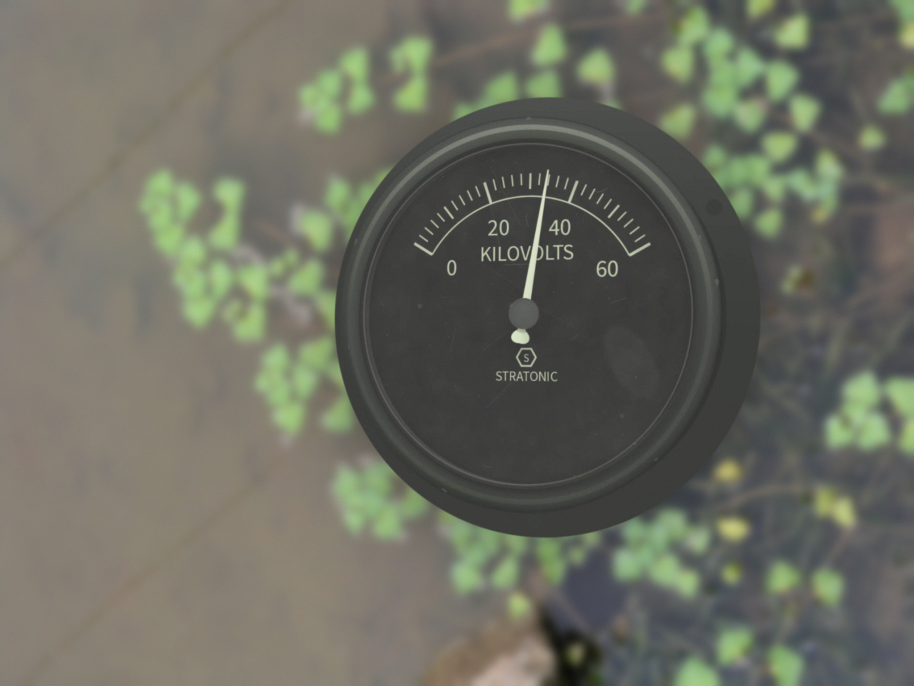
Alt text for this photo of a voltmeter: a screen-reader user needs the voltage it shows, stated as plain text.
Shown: 34 kV
